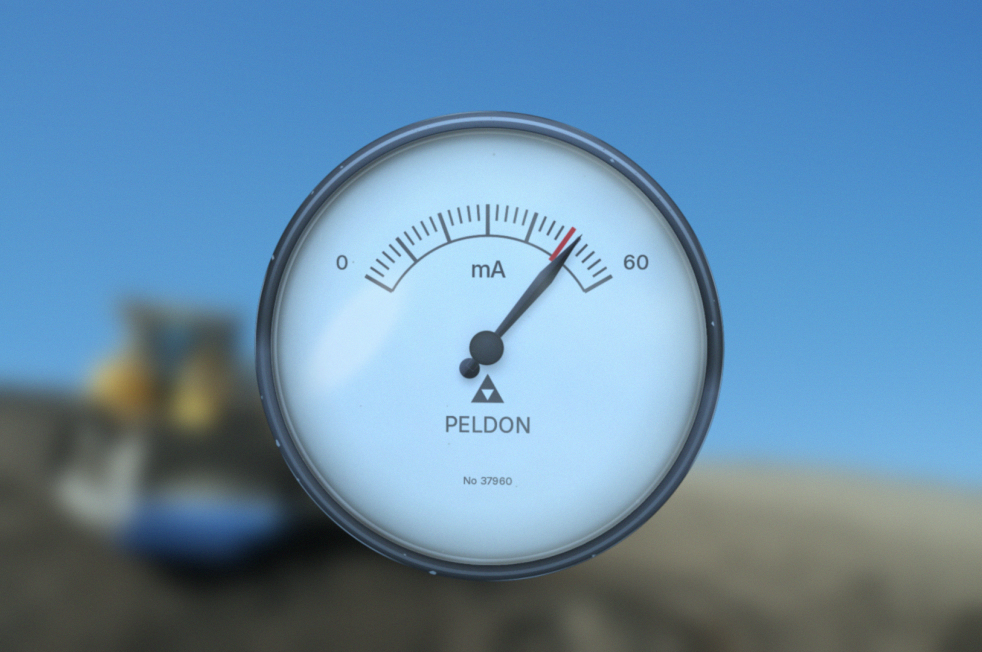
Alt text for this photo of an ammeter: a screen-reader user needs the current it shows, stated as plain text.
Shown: 50 mA
